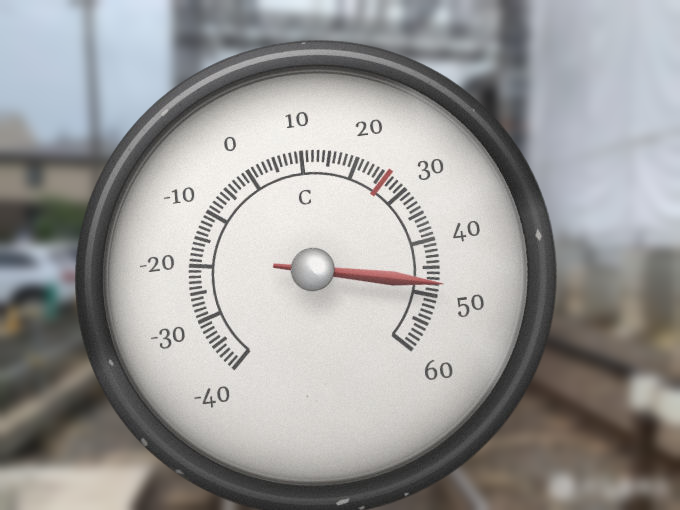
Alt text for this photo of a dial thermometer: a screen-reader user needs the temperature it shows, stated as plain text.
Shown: 48 °C
